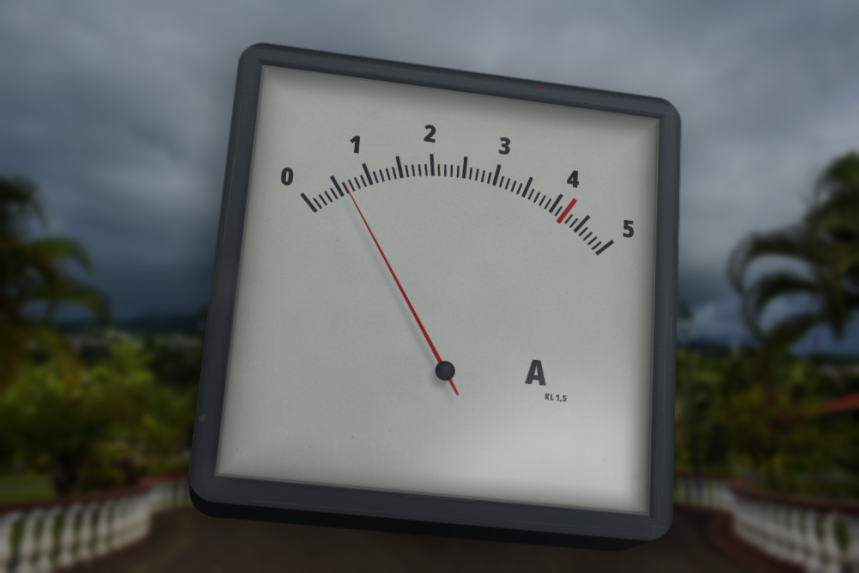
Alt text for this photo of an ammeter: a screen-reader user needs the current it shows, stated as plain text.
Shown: 0.6 A
